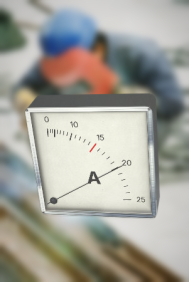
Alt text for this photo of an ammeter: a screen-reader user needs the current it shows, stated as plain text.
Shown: 20 A
